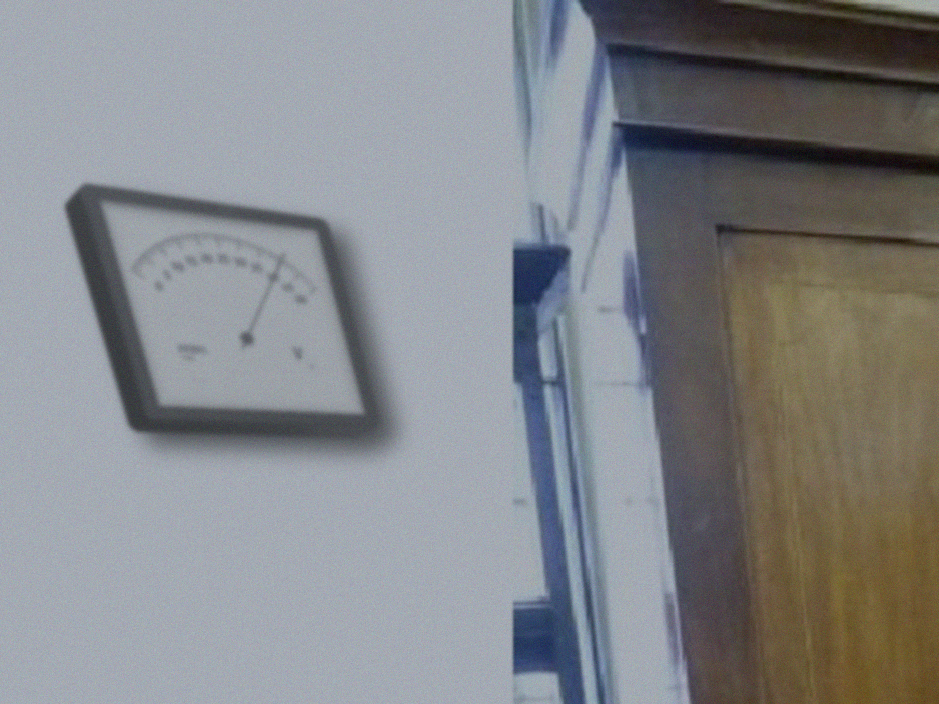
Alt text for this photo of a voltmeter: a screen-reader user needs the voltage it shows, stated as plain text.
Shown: 40 V
